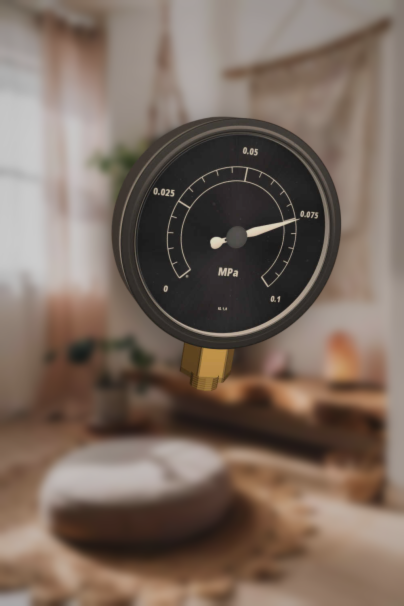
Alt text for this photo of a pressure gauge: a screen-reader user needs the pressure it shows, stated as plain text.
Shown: 0.075 MPa
